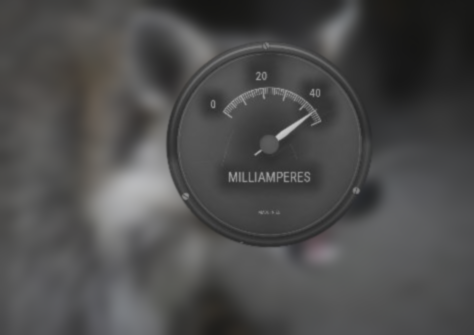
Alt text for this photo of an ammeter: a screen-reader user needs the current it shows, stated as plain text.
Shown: 45 mA
